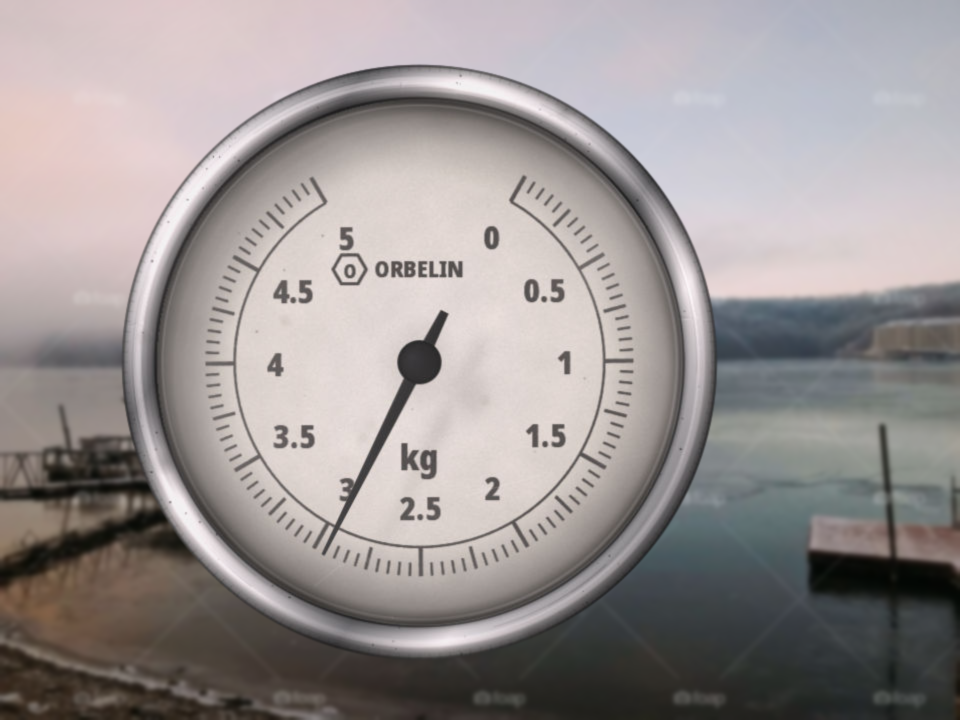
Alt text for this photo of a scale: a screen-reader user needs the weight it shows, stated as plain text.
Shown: 2.95 kg
